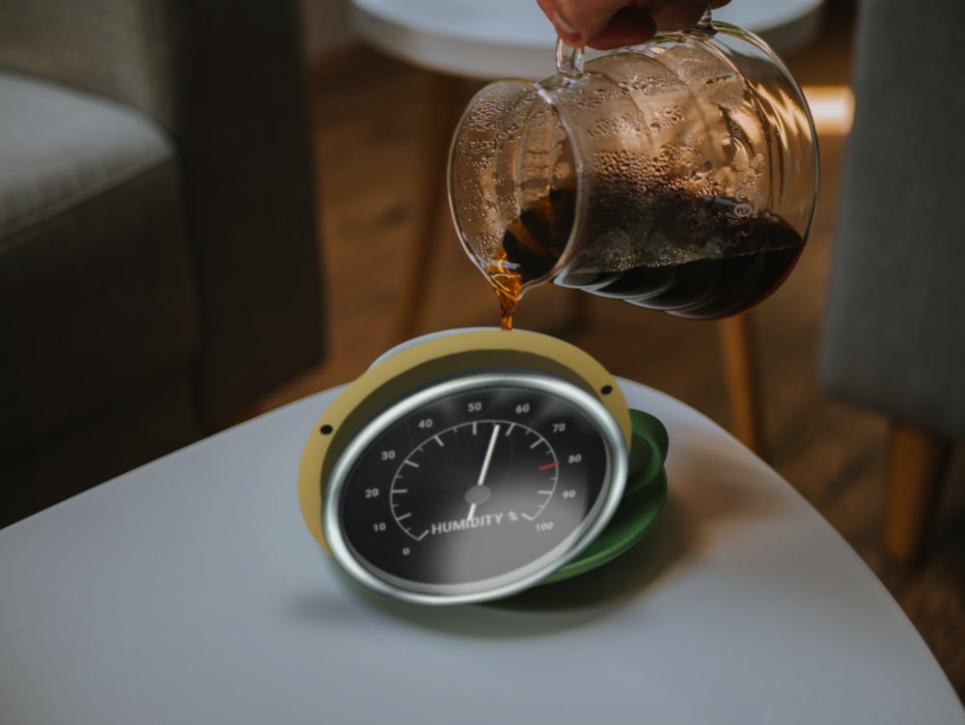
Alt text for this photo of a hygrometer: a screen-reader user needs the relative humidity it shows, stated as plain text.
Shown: 55 %
